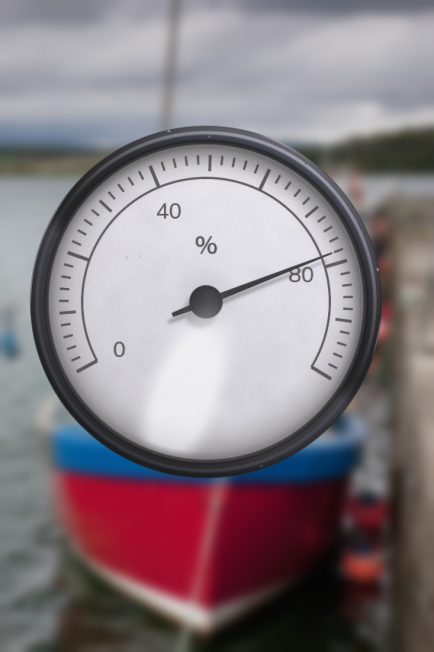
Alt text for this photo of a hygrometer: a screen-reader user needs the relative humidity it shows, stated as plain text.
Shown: 78 %
